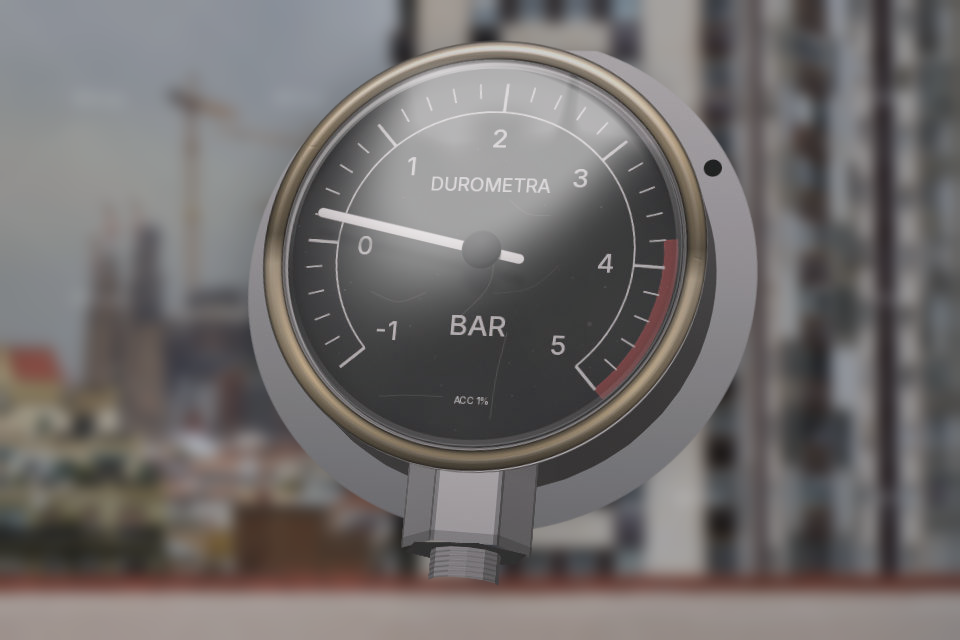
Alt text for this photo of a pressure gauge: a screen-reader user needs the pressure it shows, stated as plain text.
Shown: 0.2 bar
